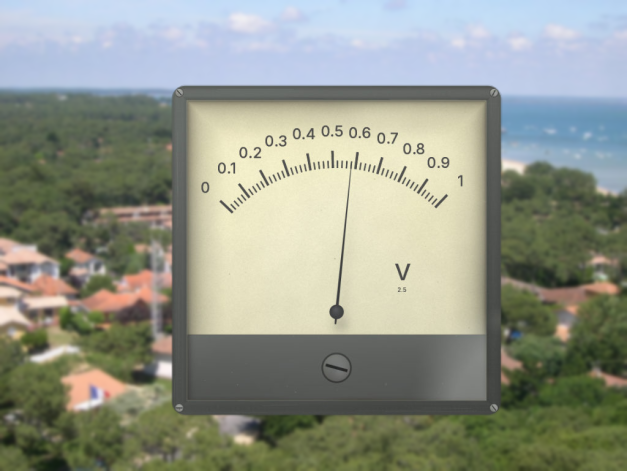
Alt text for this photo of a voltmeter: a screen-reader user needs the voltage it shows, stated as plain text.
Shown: 0.58 V
